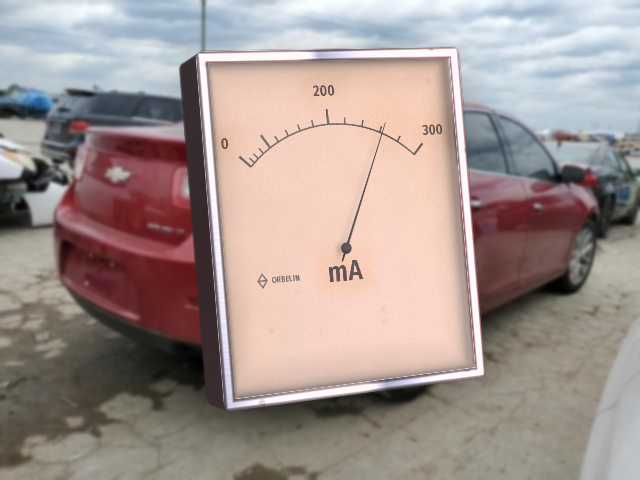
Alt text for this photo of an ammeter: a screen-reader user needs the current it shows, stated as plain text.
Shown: 260 mA
